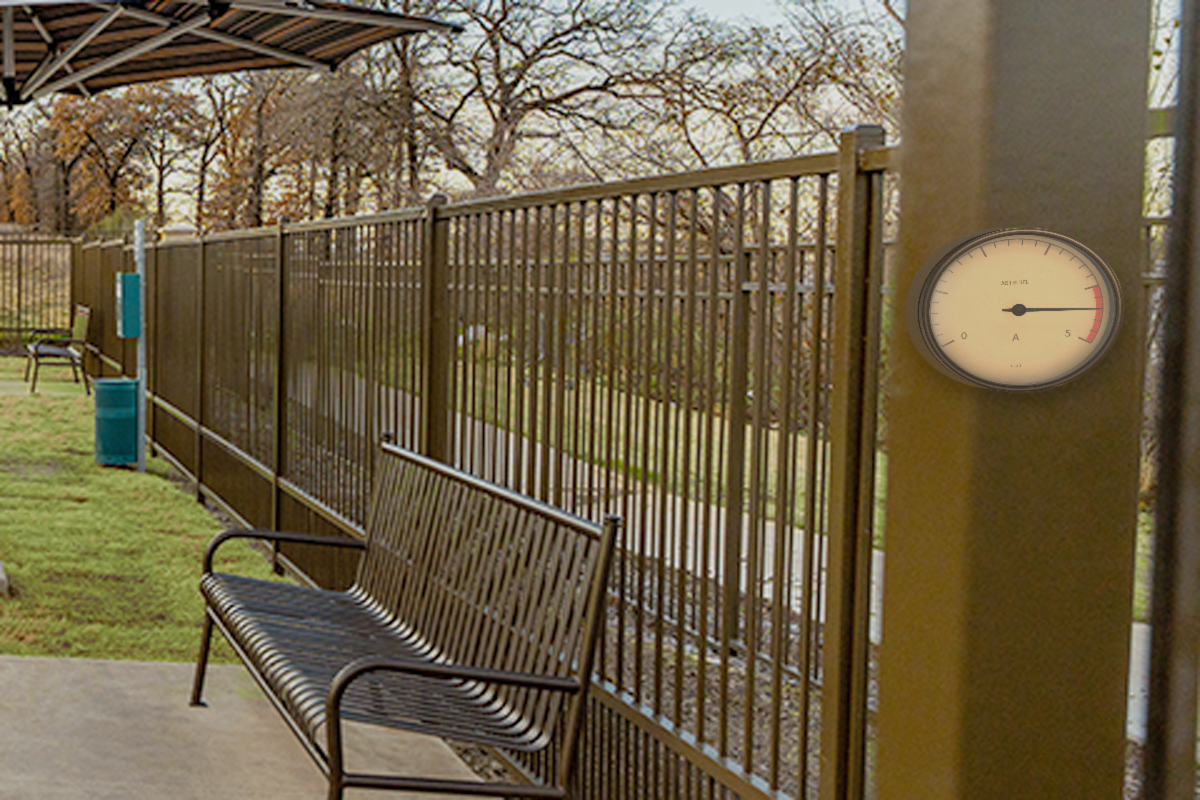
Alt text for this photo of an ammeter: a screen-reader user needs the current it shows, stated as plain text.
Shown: 4.4 A
